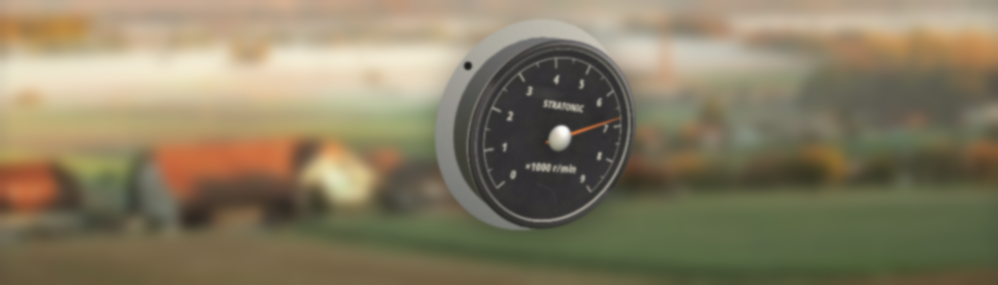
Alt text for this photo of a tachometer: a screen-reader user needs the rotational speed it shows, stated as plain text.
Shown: 6750 rpm
